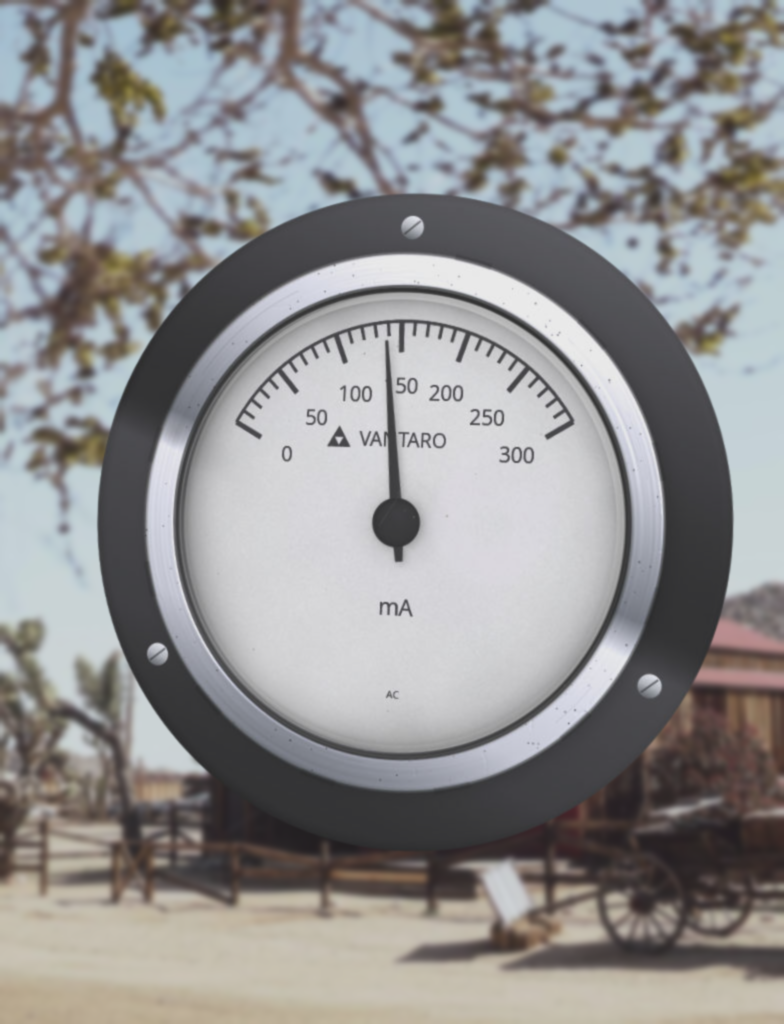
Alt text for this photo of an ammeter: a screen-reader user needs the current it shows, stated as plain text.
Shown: 140 mA
